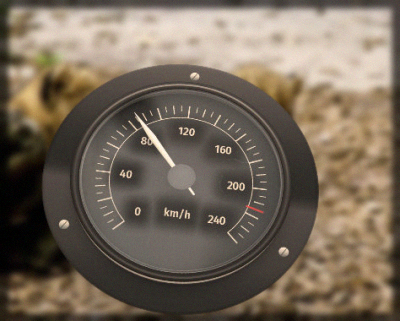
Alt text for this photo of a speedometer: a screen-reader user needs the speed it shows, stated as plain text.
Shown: 85 km/h
